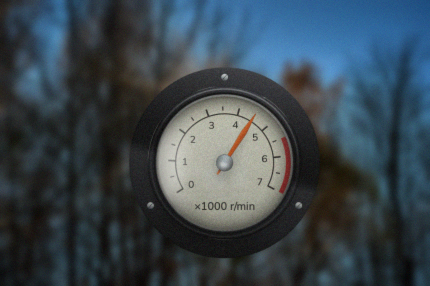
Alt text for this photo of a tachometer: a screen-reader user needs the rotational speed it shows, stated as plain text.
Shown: 4500 rpm
